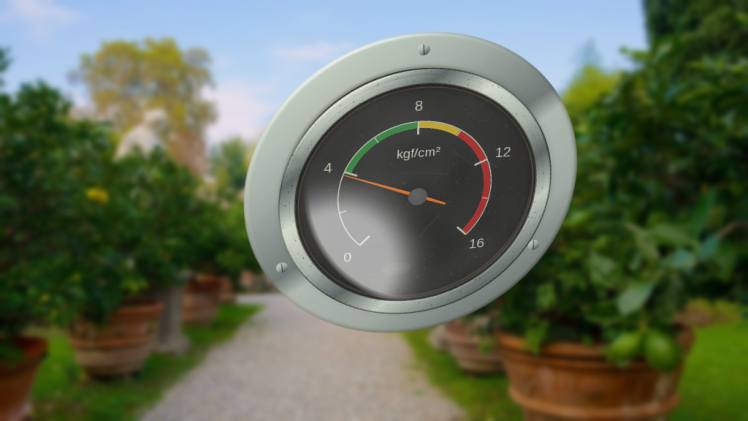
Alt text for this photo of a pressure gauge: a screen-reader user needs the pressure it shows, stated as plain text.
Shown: 4 kg/cm²
